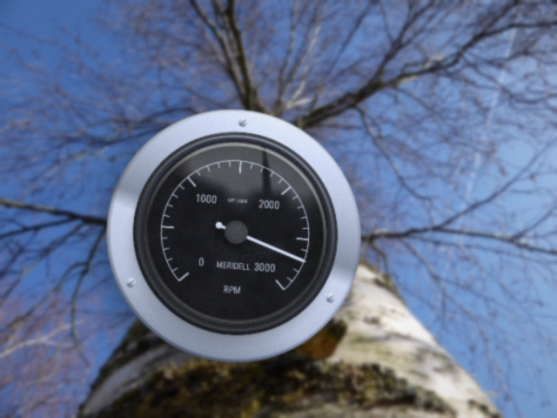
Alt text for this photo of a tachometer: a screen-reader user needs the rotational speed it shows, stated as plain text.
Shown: 2700 rpm
